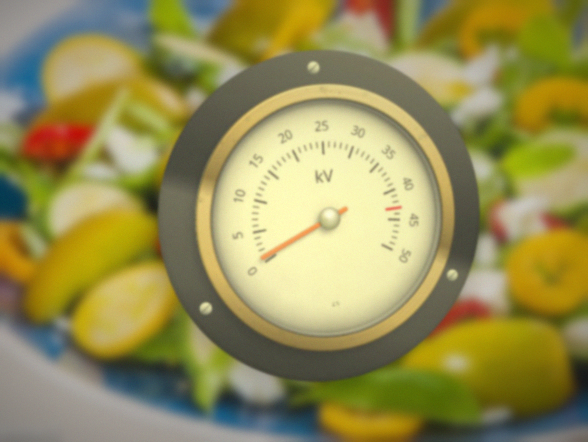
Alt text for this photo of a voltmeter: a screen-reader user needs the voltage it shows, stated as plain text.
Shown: 1 kV
